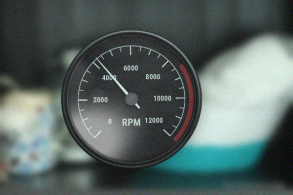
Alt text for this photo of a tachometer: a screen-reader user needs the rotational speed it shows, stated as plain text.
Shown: 4250 rpm
